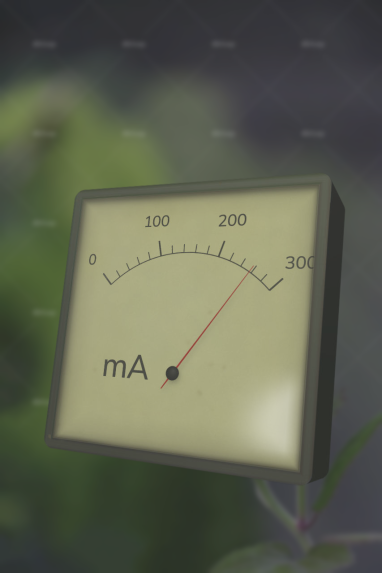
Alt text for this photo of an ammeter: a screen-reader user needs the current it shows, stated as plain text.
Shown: 260 mA
